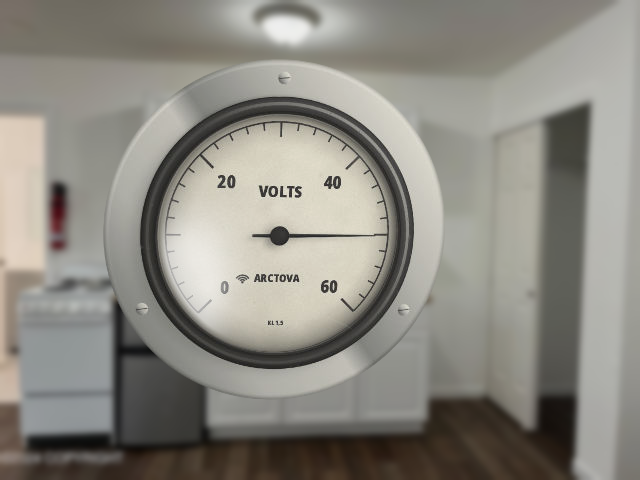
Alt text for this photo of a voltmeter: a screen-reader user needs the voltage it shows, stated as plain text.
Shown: 50 V
